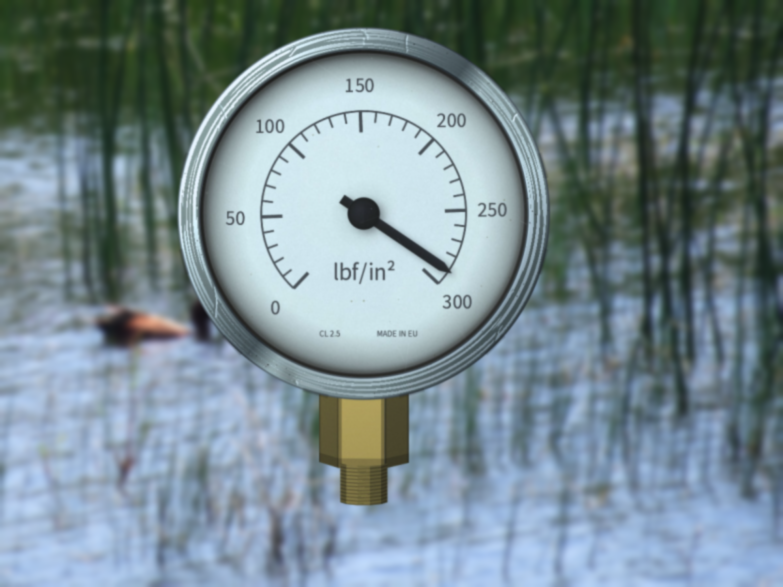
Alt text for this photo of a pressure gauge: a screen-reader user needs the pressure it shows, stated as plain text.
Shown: 290 psi
